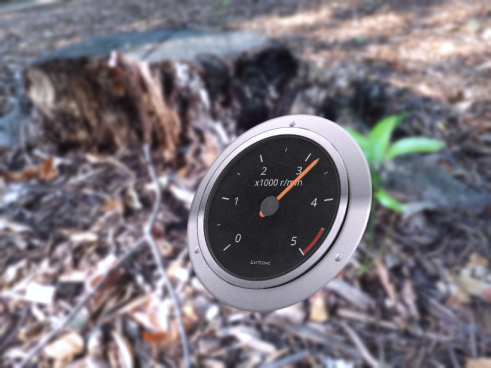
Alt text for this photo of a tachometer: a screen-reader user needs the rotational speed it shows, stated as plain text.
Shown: 3250 rpm
